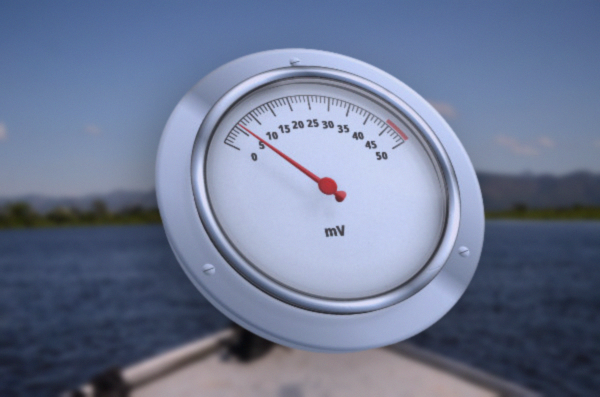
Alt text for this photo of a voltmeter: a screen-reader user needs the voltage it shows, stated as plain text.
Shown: 5 mV
